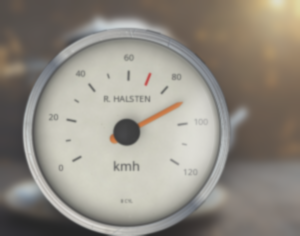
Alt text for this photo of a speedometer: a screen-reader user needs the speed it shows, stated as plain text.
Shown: 90 km/h
